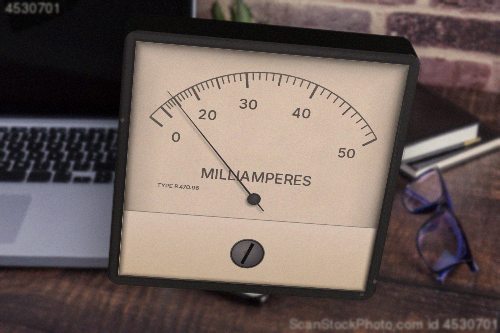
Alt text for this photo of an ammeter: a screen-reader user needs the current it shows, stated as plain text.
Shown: 15 mA
